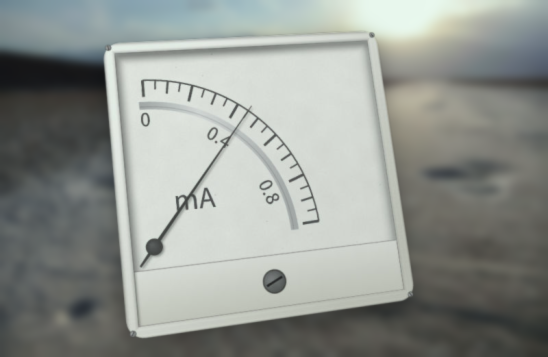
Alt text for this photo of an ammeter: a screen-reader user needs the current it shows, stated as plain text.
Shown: 0.45 mA
